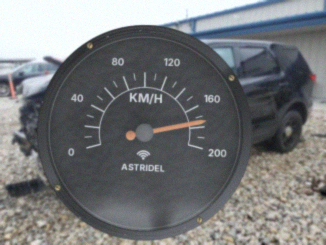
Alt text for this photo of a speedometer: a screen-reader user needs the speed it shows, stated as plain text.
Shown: 175 km/h
